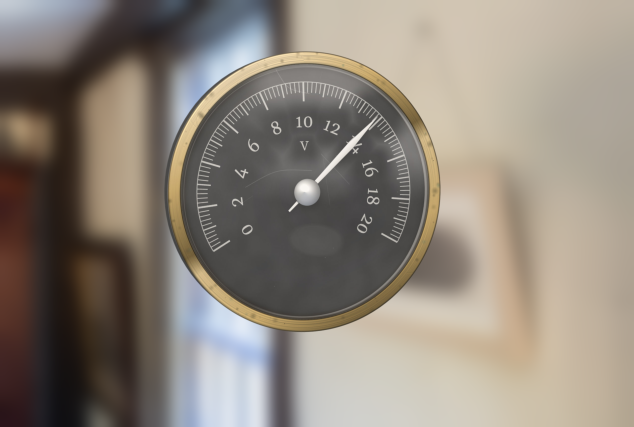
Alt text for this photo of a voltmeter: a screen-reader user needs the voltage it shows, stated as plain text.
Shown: 13.8 V
